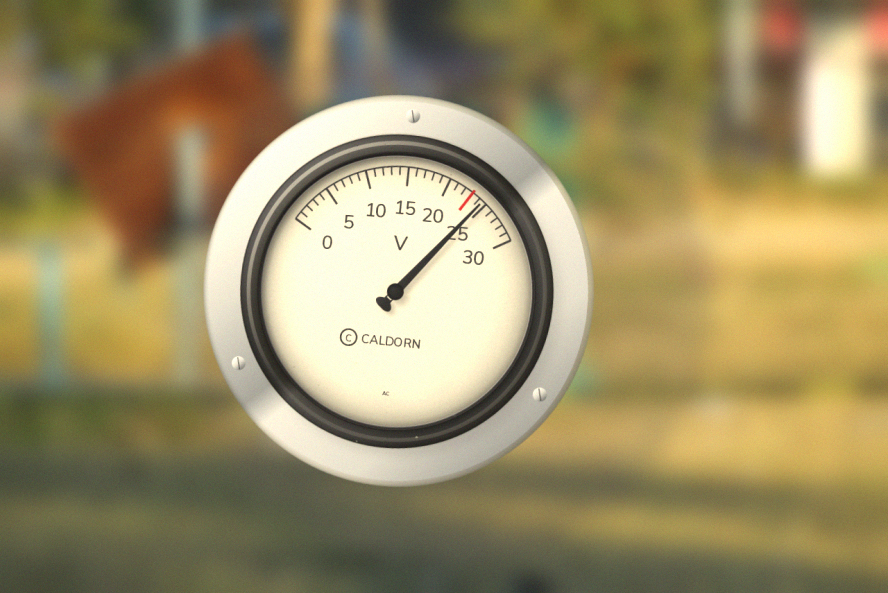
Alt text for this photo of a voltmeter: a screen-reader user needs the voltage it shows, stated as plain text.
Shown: 24.5 V
